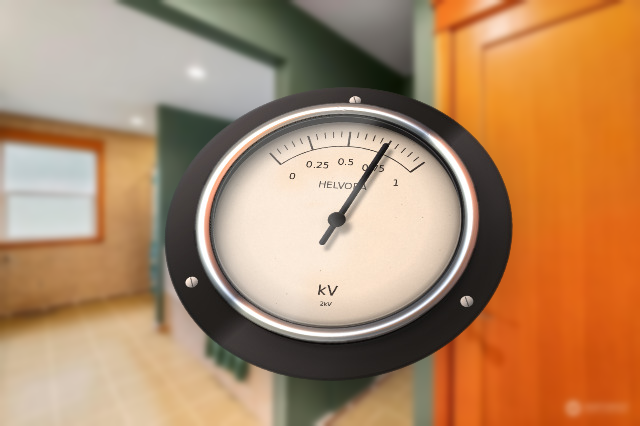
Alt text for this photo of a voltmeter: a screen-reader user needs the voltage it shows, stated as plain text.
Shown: 0.75 kV
